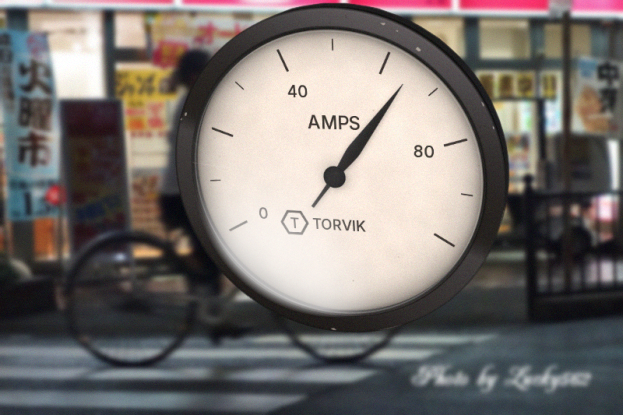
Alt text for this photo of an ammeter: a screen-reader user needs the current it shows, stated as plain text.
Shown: 65 A
